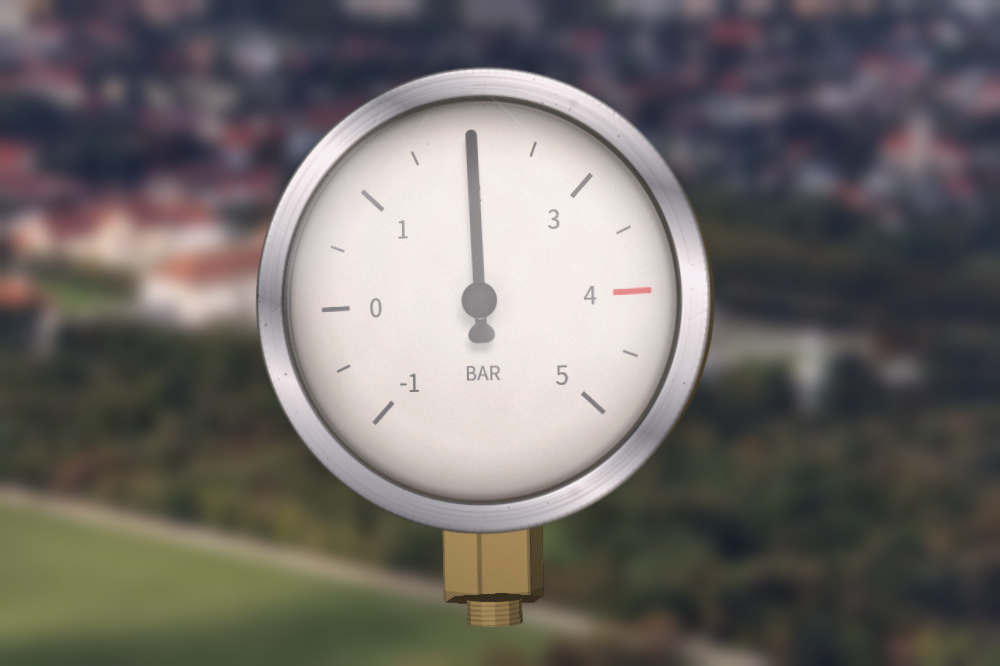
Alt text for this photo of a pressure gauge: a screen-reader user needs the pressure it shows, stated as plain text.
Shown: 2 bar
